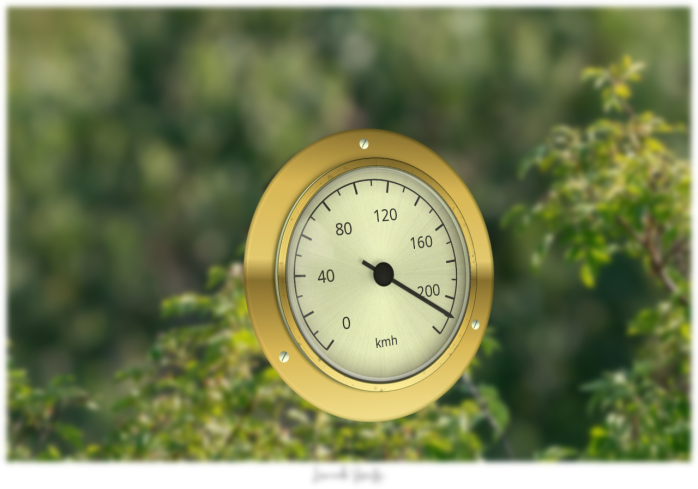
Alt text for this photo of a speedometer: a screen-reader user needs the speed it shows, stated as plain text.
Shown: 210 km/h
